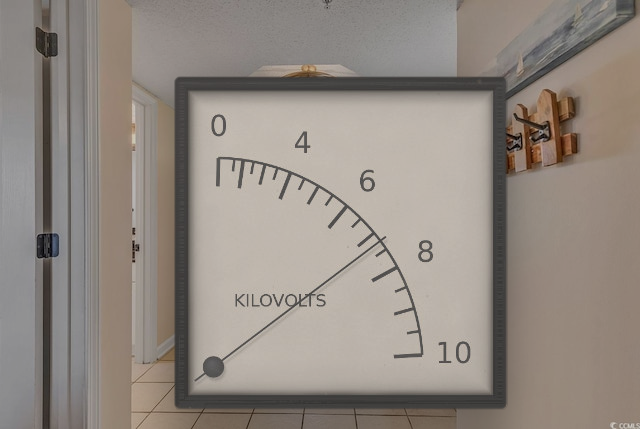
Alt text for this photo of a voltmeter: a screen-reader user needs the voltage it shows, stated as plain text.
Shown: 7.25 kV
